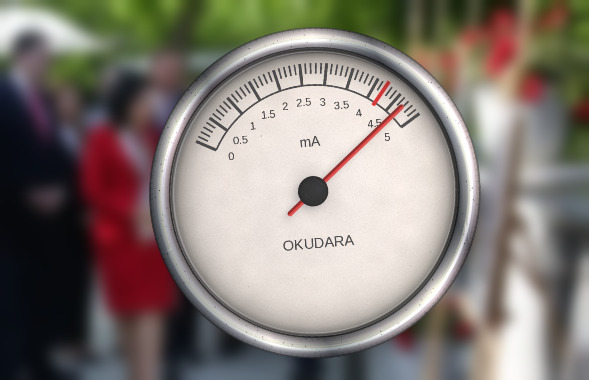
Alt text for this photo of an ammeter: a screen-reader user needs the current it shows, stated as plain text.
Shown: 4.7 mA
